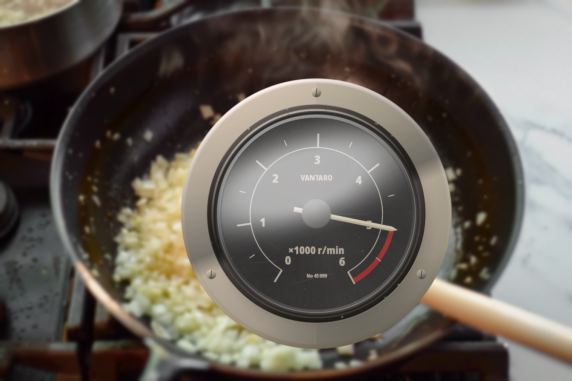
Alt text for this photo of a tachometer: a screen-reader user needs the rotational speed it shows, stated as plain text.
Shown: 5000 rpm
